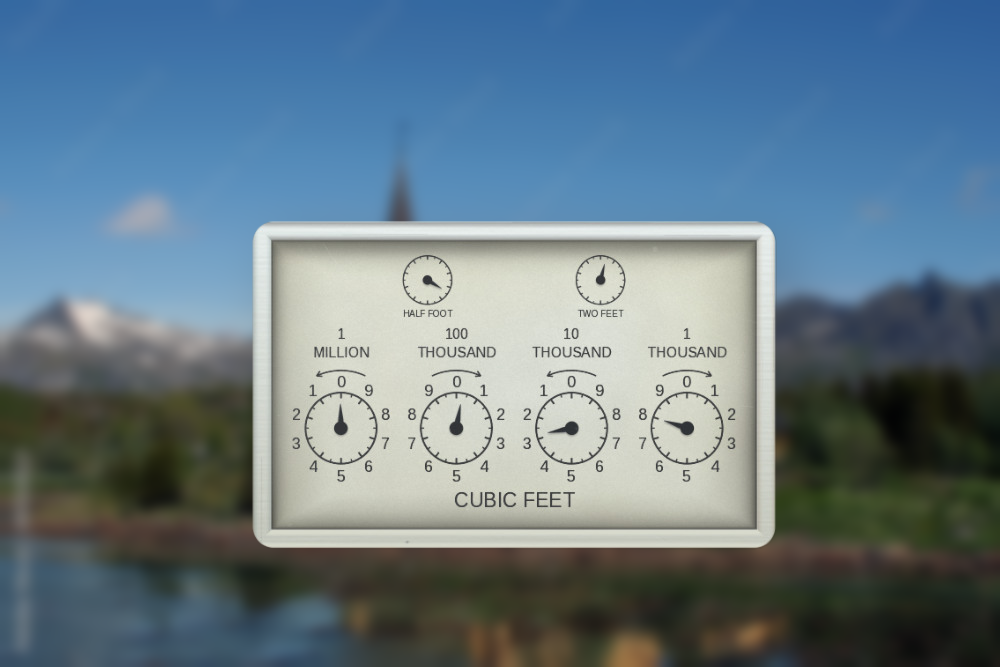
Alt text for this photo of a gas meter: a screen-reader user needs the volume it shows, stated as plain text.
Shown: 2800 ft³
